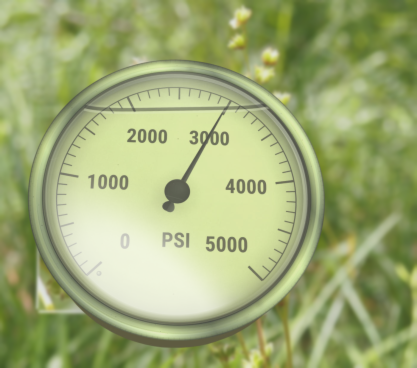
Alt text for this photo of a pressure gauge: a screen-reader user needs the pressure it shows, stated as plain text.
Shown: 3000 psi
